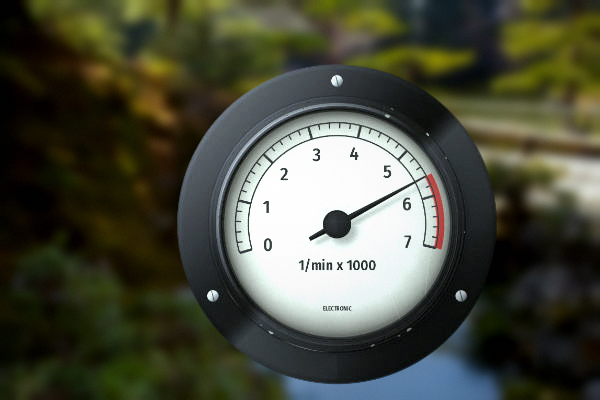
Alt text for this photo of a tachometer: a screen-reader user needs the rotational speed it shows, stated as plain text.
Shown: 5600 rpm
